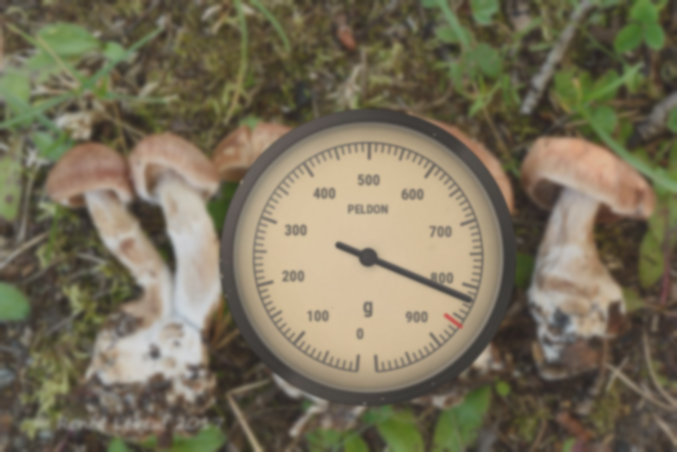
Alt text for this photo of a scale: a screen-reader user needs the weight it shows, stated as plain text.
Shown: 820 g
